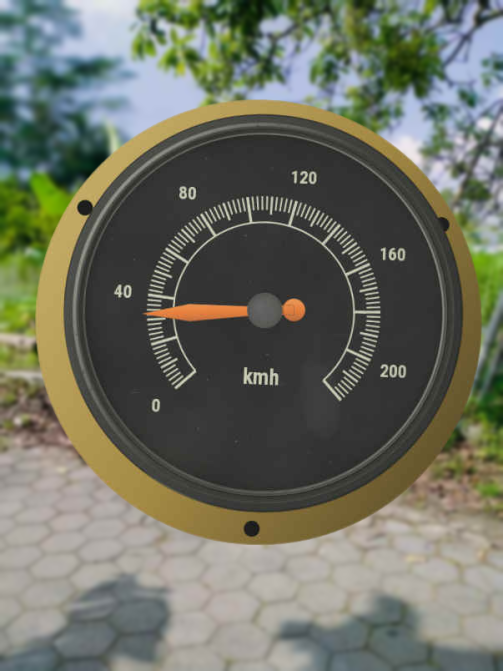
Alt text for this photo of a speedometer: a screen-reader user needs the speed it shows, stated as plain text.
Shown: 32 km/h
